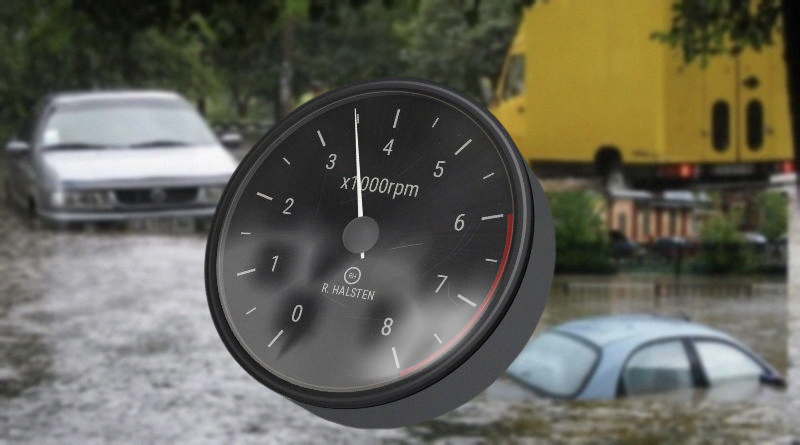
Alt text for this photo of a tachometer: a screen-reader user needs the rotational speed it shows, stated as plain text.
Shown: 3500 rpm
